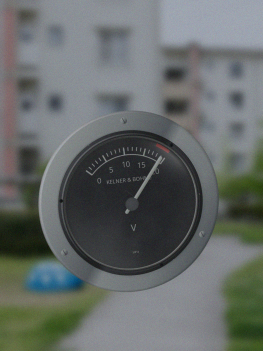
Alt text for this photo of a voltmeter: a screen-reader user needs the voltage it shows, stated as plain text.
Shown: 19 V
